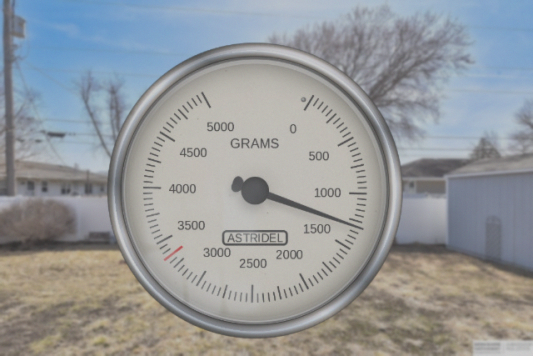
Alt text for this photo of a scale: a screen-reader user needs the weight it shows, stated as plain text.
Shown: 1300 g
